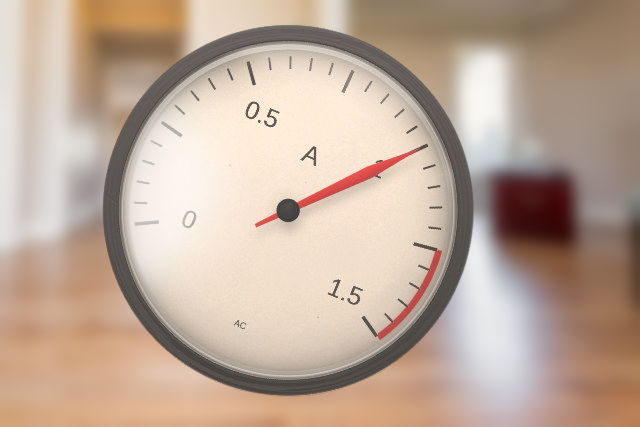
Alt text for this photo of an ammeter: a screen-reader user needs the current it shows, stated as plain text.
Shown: 1 A
